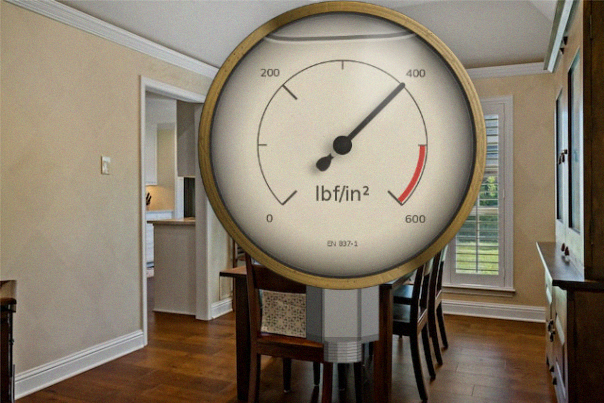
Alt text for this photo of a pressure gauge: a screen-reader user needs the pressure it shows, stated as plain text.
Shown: 400 psi
